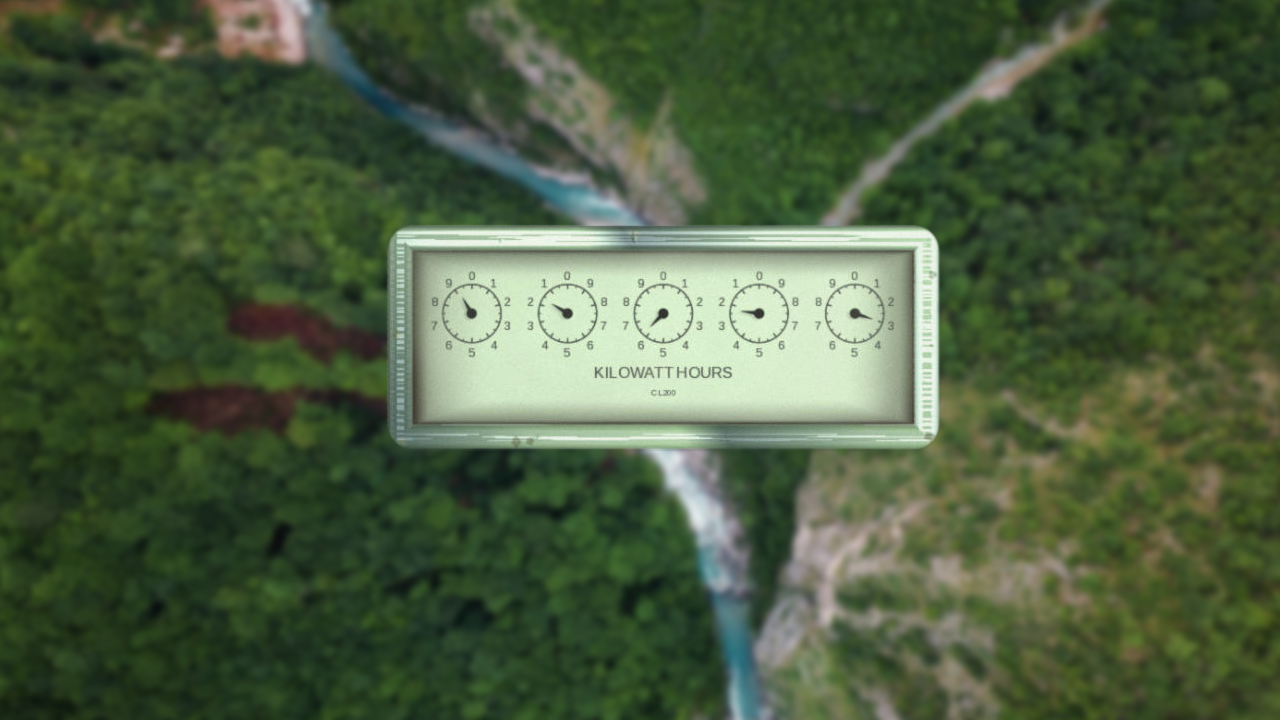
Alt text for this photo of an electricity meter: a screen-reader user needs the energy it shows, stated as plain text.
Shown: 91623 kWh
